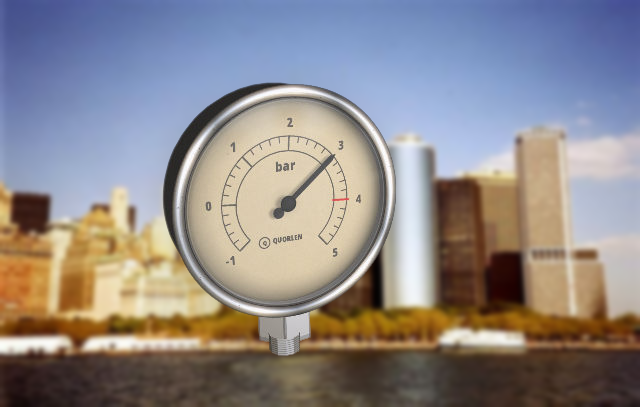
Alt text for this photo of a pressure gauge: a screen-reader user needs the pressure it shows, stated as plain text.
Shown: 3 bar
